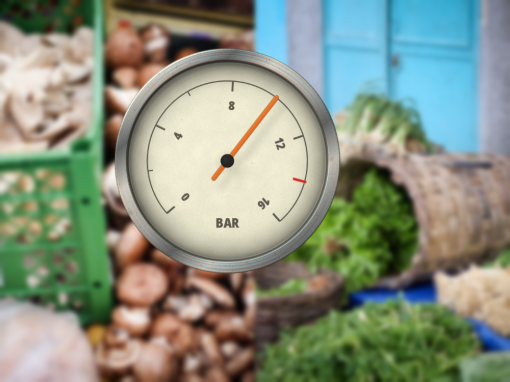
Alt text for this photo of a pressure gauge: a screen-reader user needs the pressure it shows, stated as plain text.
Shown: 10 bar
